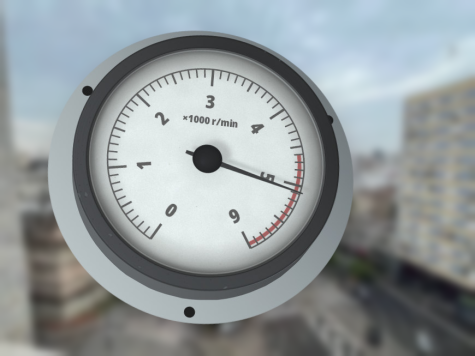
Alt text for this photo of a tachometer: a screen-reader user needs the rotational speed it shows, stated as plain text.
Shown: 5100 rpm
